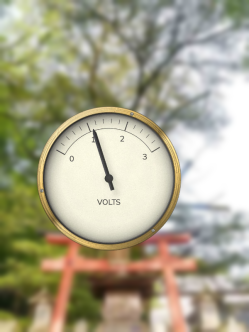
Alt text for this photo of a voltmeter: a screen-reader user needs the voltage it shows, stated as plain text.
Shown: 1.1 V
